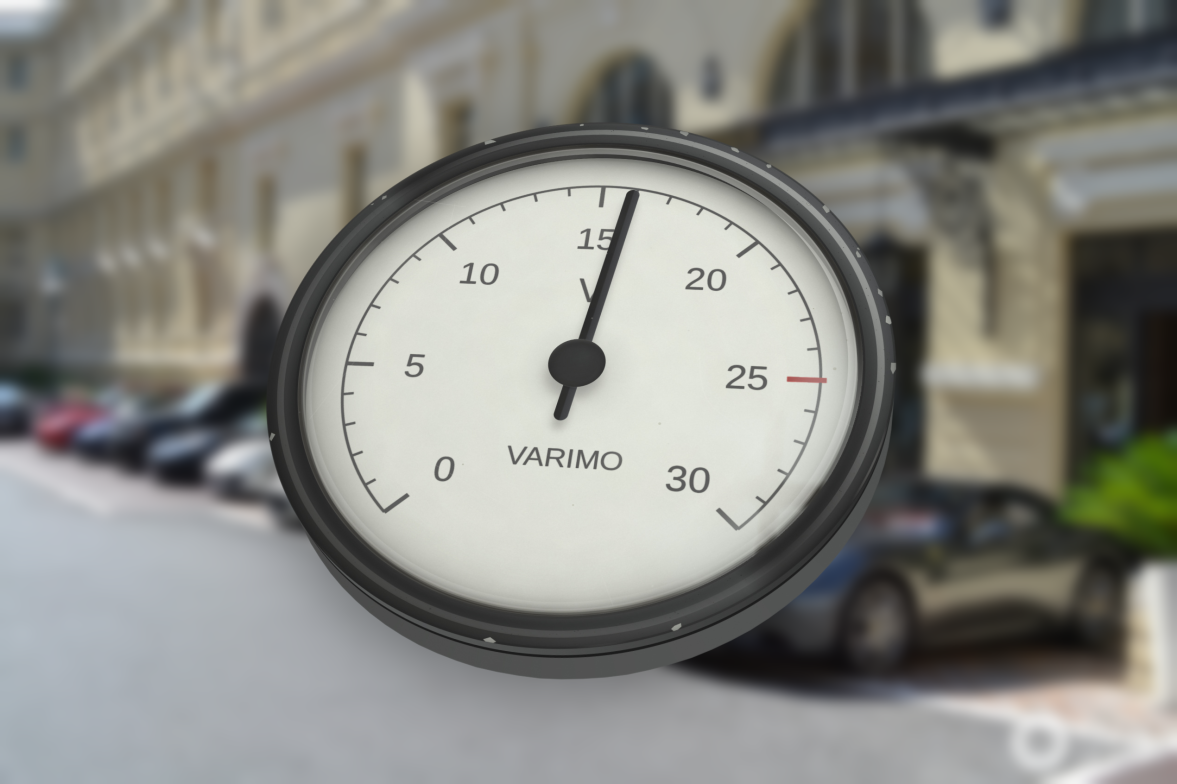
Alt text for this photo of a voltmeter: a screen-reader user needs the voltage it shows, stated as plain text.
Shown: 16 V
